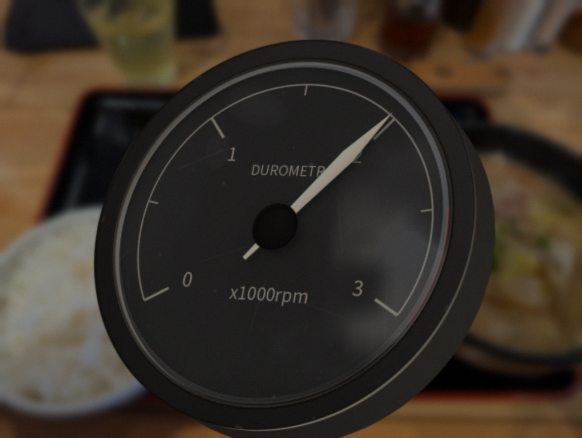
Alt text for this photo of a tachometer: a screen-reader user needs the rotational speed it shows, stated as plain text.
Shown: 2000 rpm
